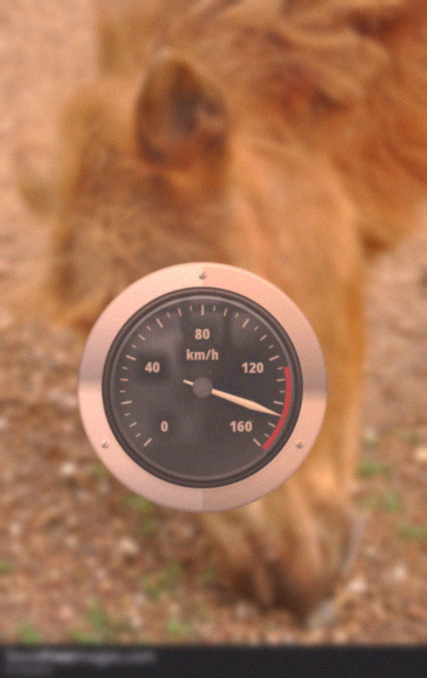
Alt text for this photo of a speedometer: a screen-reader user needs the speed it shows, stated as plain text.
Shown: 145 km/h
